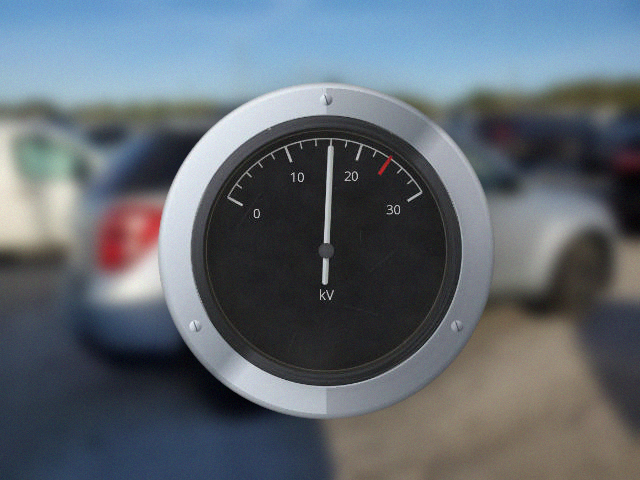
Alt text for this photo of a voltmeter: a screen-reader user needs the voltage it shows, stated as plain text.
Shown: 16 kV
